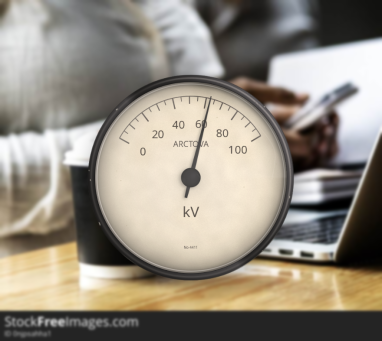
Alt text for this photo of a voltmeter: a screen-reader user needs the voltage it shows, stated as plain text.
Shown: 62.5 kV
